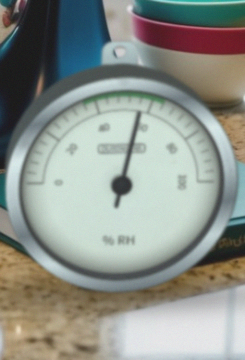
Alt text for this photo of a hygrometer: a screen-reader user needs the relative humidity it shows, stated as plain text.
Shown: 56 %
